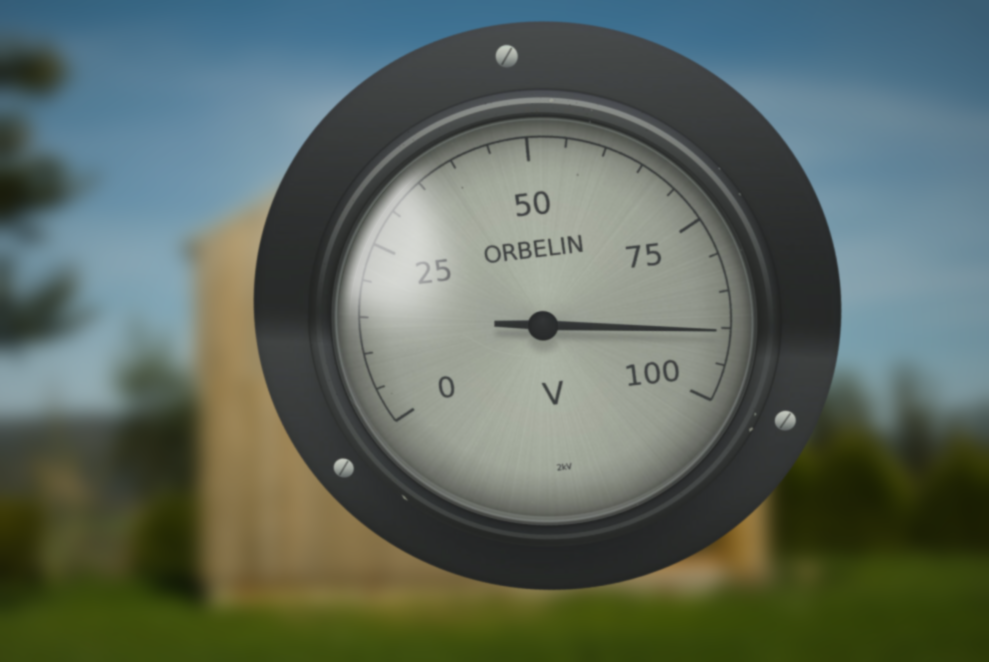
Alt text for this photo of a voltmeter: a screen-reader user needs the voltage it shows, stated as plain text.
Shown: 90 V
